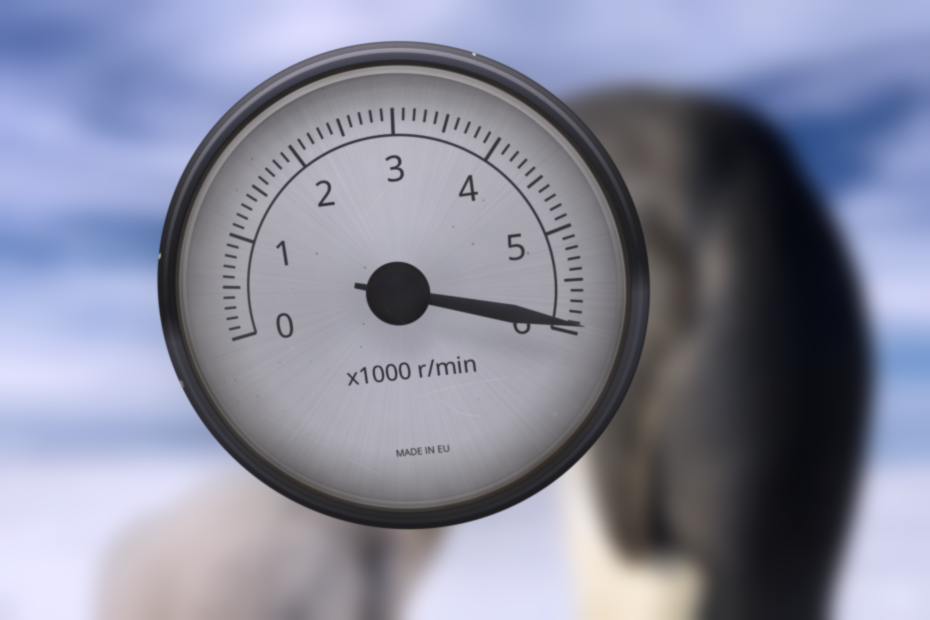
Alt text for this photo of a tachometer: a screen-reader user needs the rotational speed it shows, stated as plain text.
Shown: 5900 rpm
